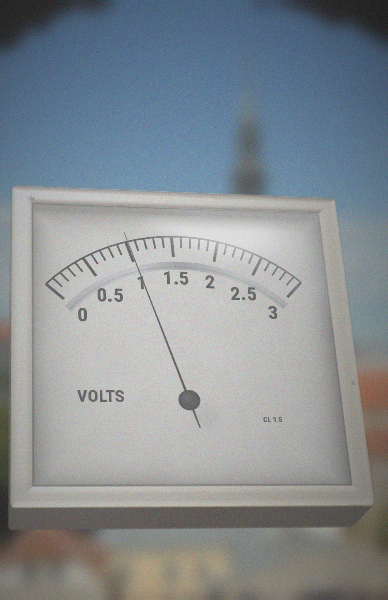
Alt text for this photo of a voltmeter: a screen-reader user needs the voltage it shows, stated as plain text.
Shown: 1 V
